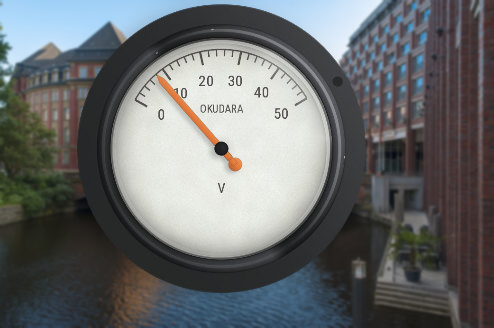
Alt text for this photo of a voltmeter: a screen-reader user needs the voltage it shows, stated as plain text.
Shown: 8 V
